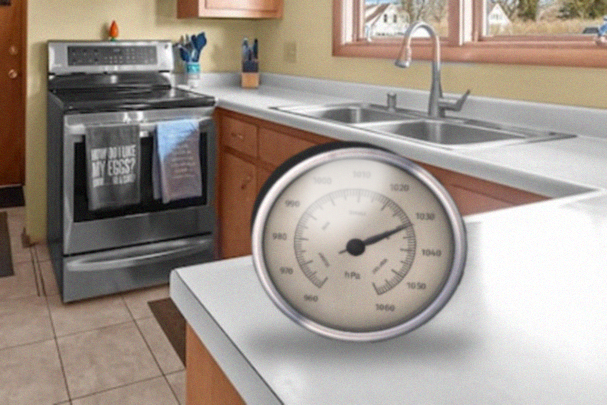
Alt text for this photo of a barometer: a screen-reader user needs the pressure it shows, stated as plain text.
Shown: 1030 hPa
